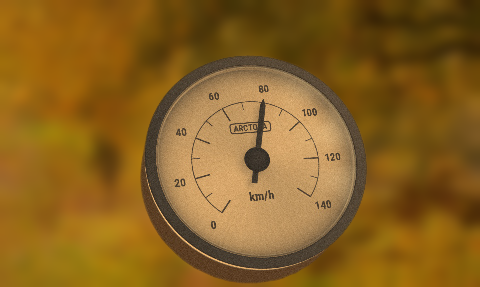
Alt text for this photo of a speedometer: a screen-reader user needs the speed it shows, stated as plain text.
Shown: 80 km/h
